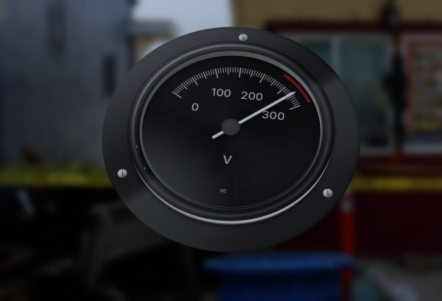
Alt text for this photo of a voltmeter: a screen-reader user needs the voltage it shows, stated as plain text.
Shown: 275 V
